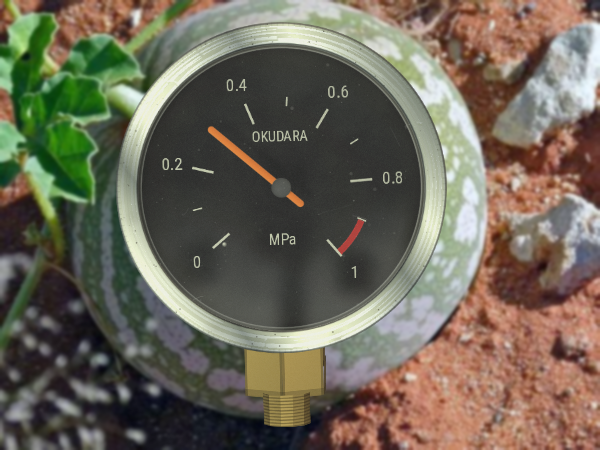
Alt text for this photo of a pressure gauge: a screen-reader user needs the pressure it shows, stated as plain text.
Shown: 0.3 MPa
